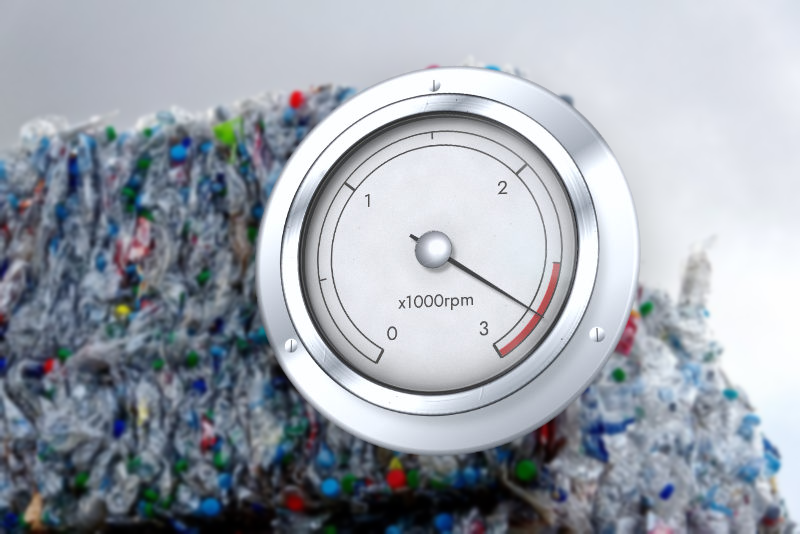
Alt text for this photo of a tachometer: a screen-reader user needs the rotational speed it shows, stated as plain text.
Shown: 2750 rpm
